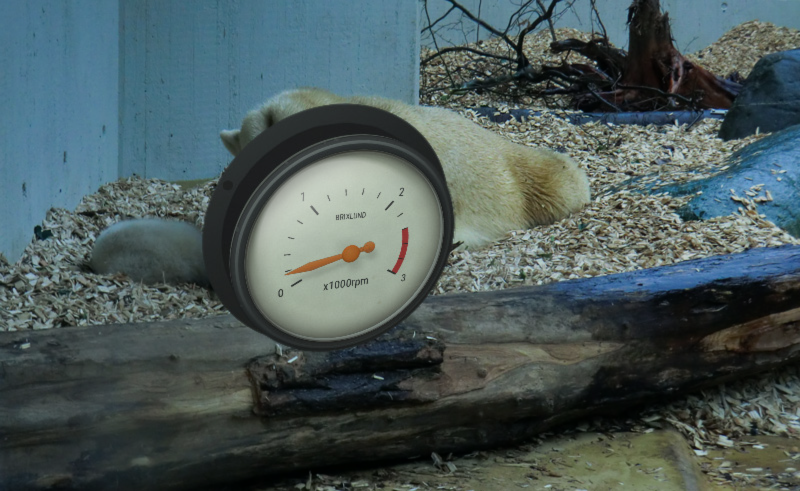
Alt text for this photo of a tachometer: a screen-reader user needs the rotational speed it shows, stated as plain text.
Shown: 200 rpm
